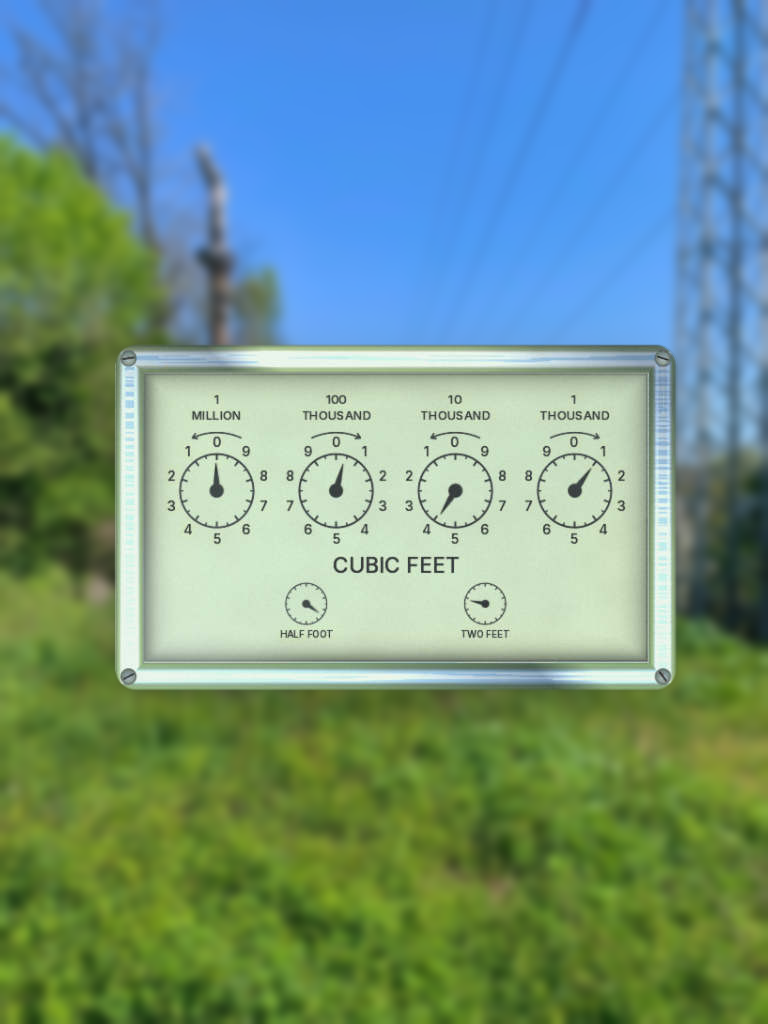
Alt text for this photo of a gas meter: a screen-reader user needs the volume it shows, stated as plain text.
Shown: 4100 ft³
